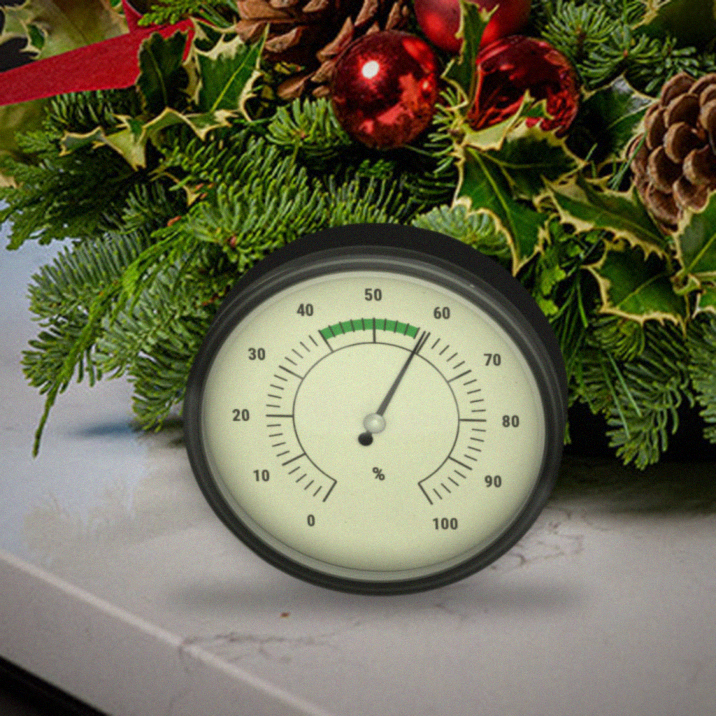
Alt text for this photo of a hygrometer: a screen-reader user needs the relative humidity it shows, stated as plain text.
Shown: 59 %
